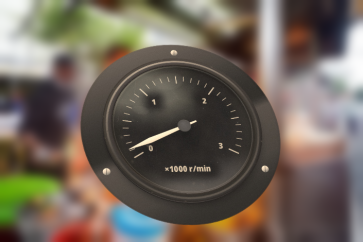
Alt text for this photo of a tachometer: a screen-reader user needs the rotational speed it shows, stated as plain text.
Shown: 100 rpm
